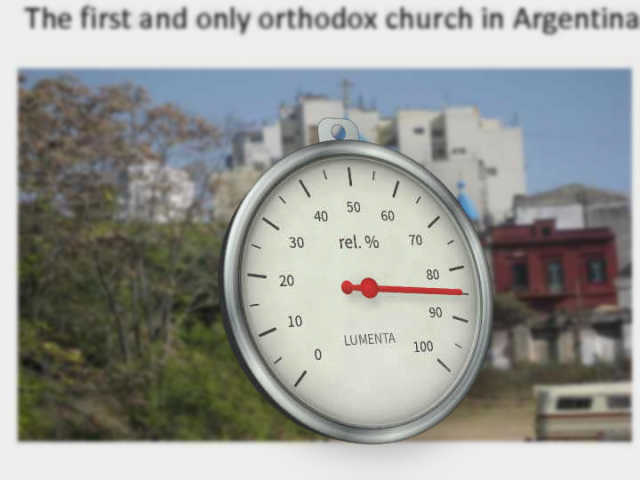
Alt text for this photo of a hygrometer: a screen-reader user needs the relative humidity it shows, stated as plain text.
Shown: 85 %
